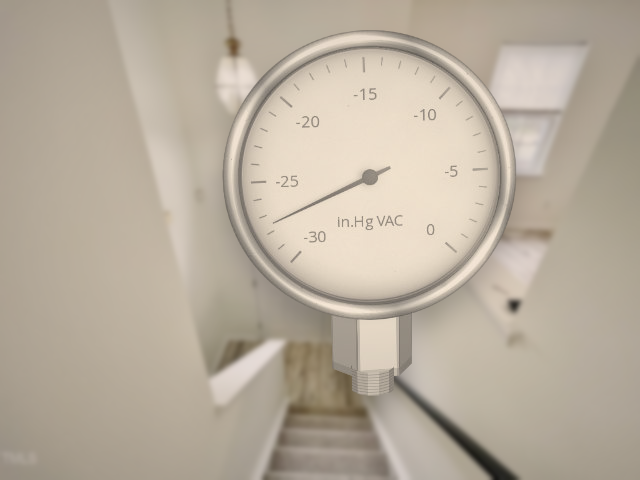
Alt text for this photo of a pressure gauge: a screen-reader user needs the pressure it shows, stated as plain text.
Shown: -27.5 inHg
